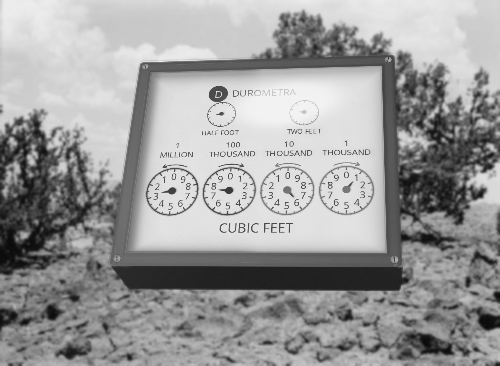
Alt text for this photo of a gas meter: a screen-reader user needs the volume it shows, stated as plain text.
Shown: 276100 ft³
